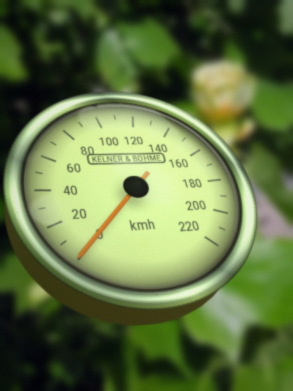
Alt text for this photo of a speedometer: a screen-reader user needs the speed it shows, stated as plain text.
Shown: 0 km/h
